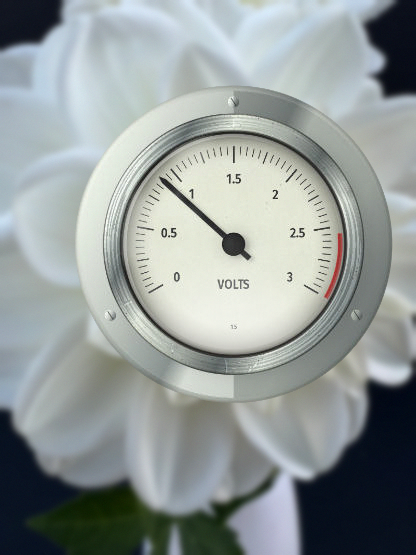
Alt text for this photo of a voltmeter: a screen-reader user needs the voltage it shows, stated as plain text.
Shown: 0.9 V
